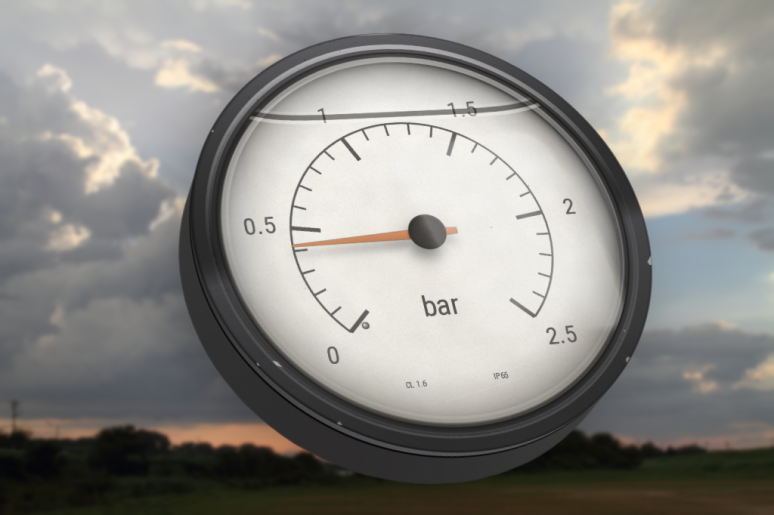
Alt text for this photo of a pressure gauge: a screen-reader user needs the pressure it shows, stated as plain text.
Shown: 0.4 bar
